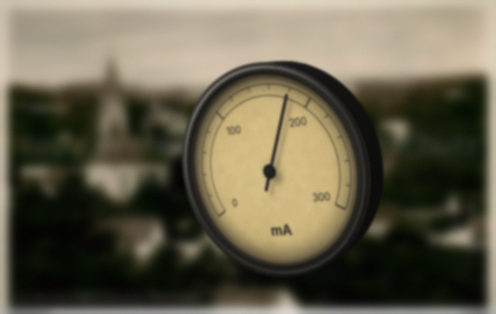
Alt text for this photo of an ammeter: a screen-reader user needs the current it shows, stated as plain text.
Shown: 180 mA
